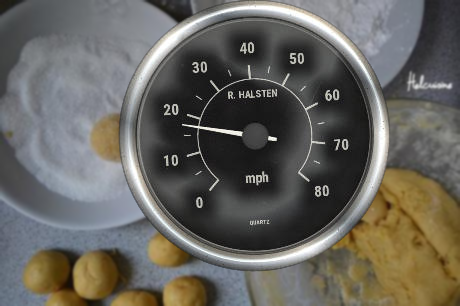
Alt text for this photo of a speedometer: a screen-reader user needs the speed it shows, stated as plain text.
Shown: 17.5 mph
